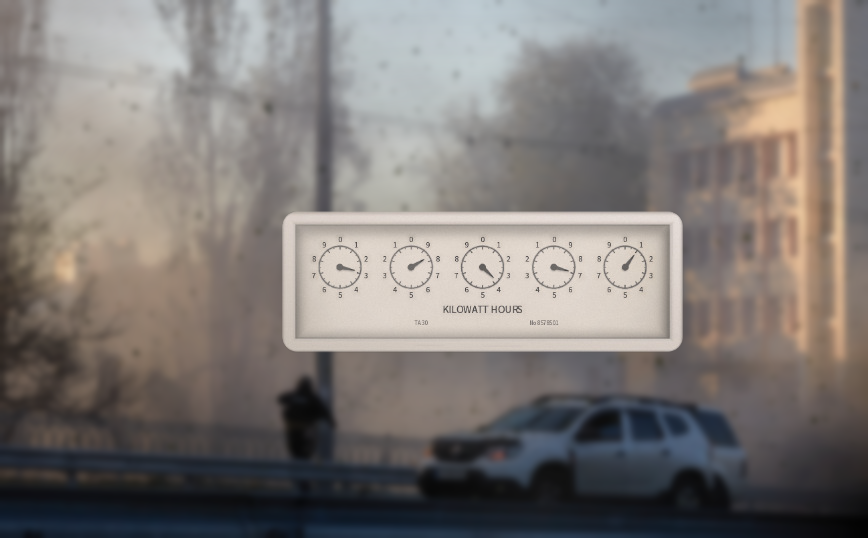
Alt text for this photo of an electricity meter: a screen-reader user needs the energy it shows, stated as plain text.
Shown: 28371 kWh
